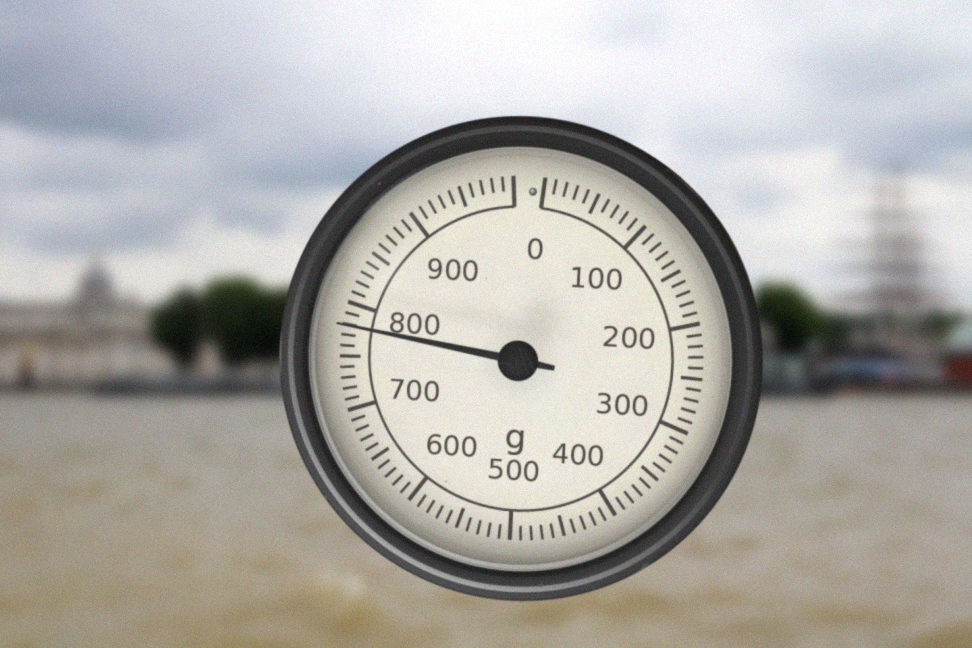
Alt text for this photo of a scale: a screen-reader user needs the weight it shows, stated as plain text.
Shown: 780 g
